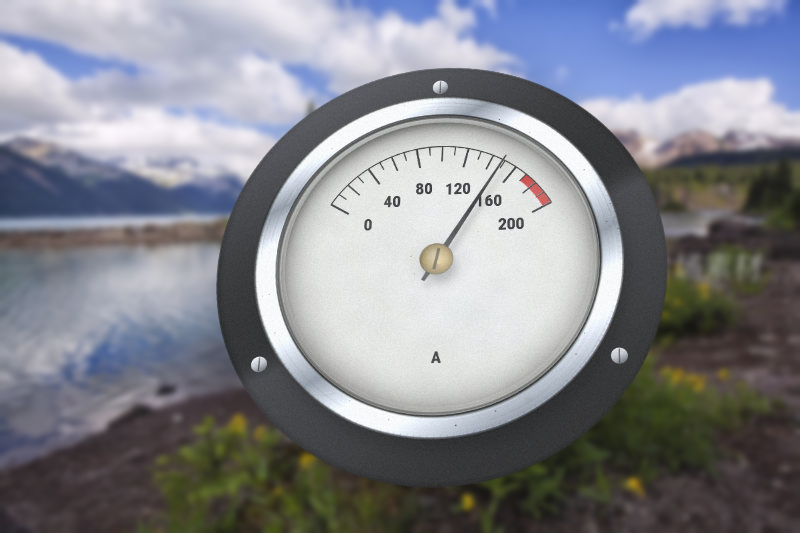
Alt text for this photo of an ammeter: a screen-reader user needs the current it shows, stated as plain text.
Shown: 150 A
